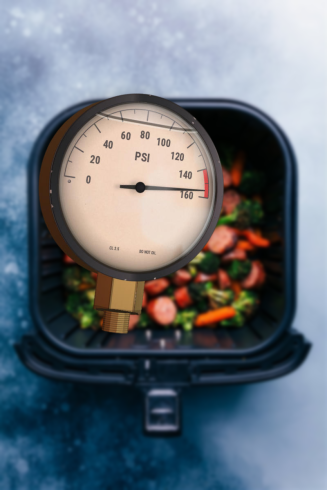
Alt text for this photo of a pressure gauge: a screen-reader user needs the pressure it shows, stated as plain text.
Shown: 155 psi
